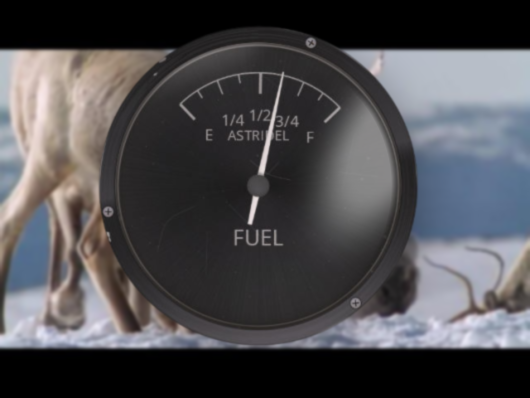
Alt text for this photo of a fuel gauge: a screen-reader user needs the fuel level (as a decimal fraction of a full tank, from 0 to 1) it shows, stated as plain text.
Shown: 0.625
